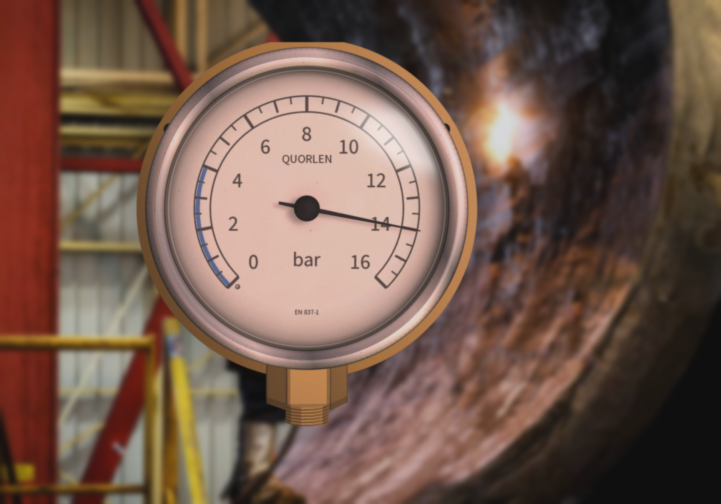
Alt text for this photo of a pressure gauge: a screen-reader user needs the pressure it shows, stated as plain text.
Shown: 14 bar
